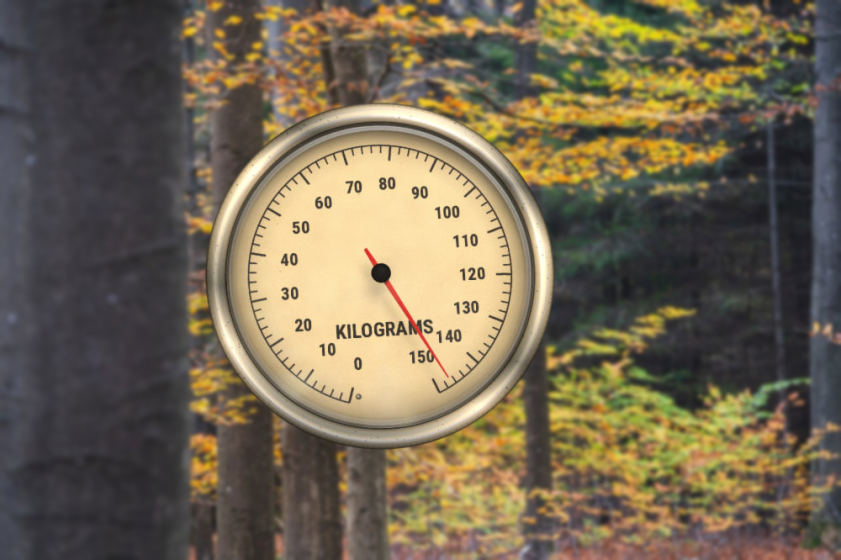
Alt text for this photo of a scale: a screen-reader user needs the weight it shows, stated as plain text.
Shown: 147 kg
